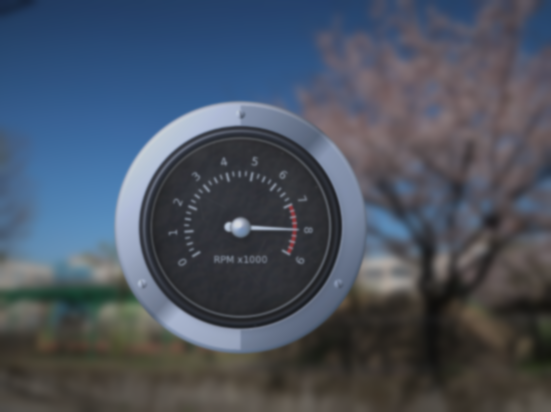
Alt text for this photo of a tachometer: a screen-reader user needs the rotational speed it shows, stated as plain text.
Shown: 8000 rpm
